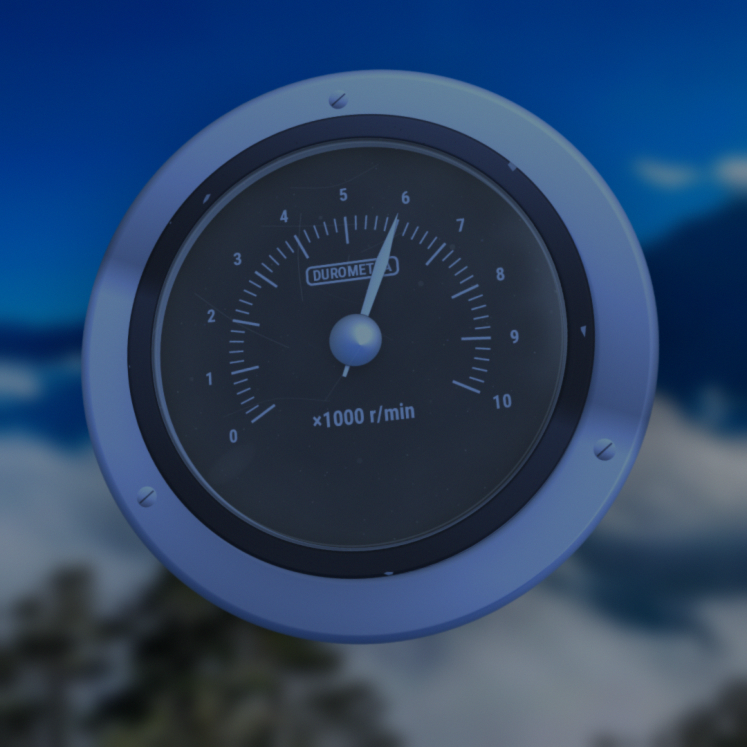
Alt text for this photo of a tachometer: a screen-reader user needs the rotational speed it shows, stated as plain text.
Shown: 6000 rpm
